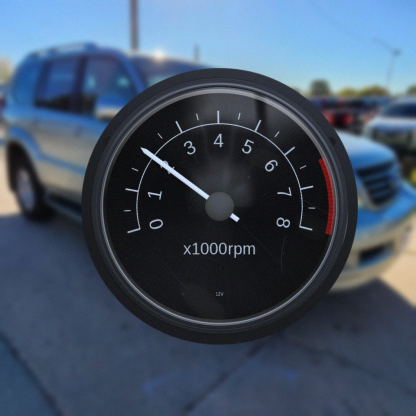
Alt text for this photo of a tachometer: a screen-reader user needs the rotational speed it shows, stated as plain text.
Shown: 2000 rpm
